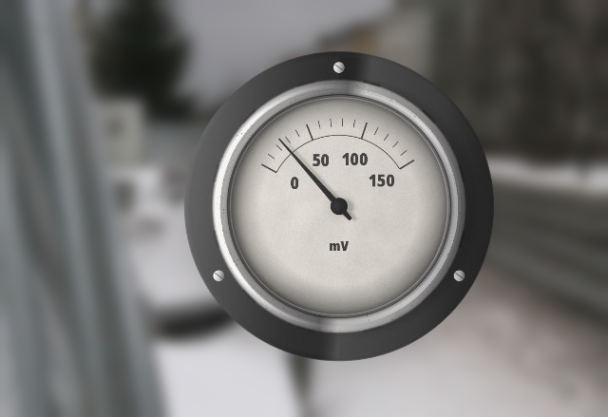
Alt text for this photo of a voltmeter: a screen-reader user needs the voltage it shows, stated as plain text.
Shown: 25 mV
